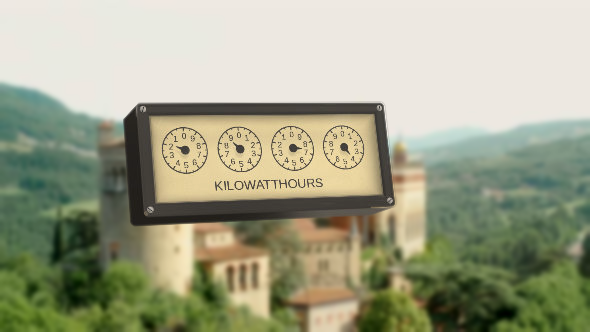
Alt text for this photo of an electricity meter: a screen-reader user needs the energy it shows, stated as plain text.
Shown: 1874 kWh
